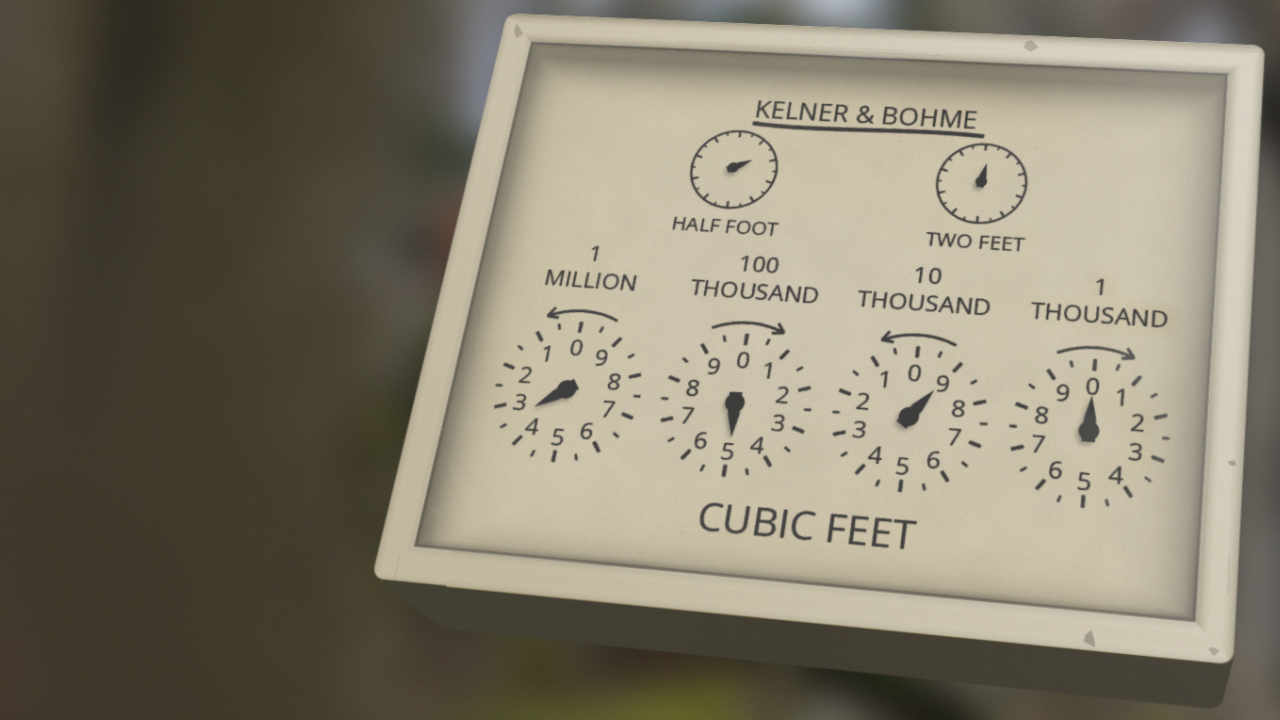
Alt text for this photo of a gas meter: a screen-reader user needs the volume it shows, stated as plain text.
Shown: 349000 ft³
